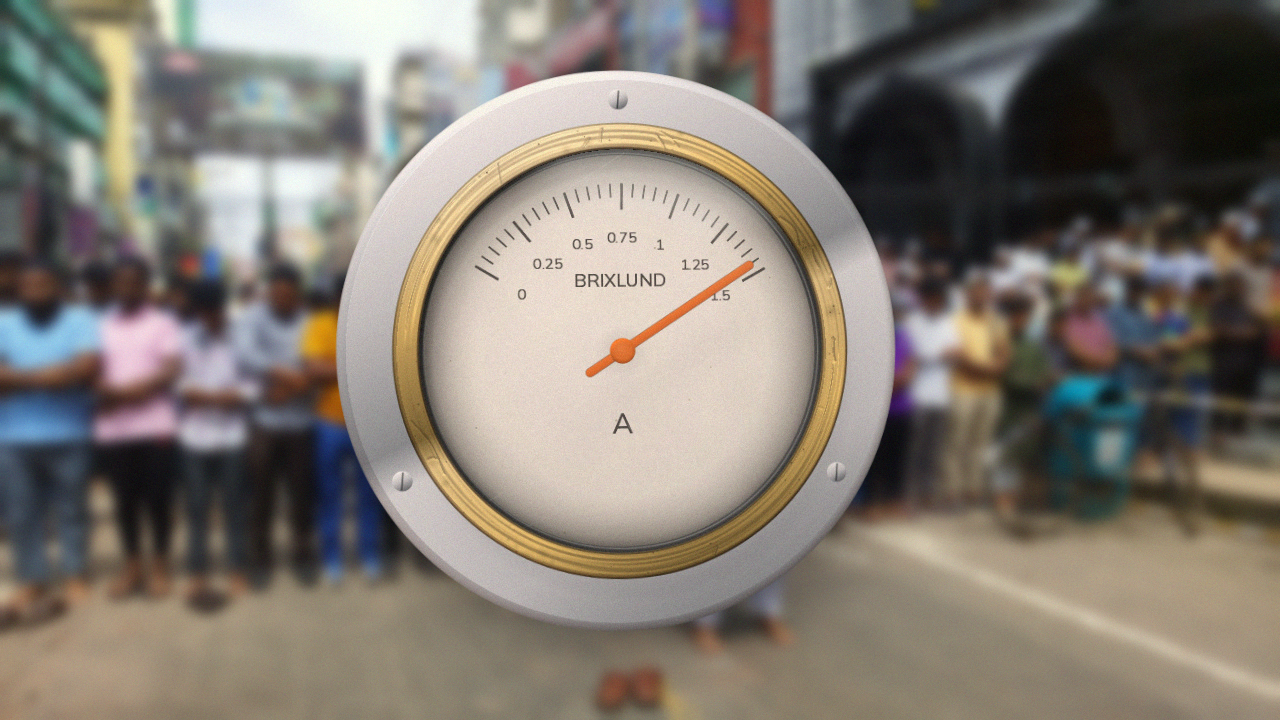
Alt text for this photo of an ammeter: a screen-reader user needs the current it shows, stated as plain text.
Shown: 1.45 A
